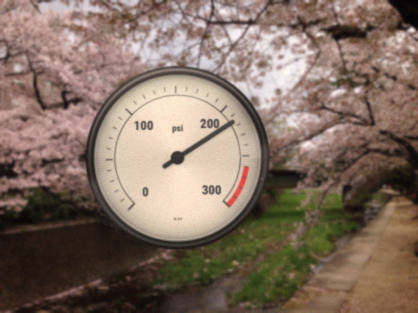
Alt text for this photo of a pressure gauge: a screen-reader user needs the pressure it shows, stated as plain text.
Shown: 215 psi
